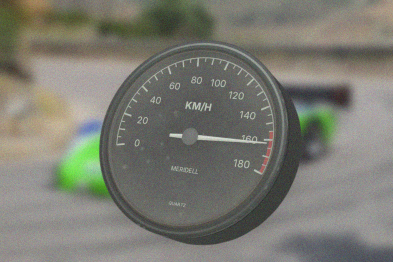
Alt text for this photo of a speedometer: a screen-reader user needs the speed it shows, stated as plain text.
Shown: 162.5 km/h
